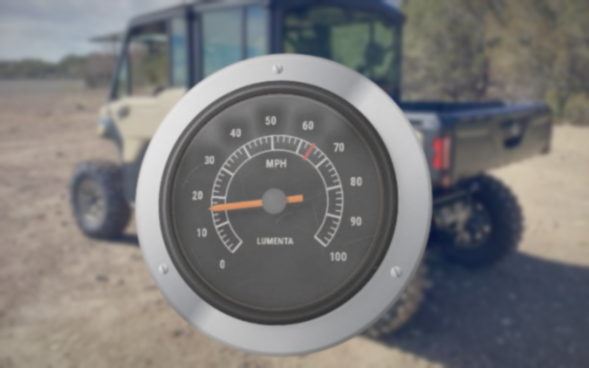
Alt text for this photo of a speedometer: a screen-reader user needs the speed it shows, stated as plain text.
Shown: 16 mph
